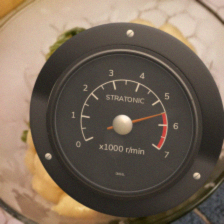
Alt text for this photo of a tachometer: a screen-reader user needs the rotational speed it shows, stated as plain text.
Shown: 5500 rpm
